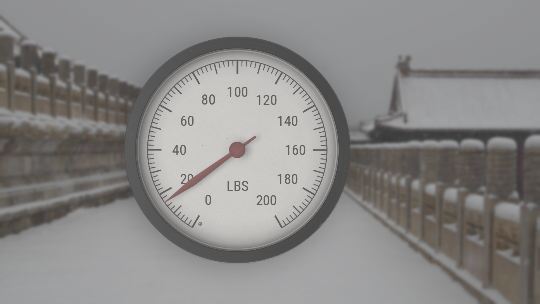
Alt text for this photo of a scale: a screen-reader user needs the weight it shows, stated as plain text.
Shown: 16 lb
